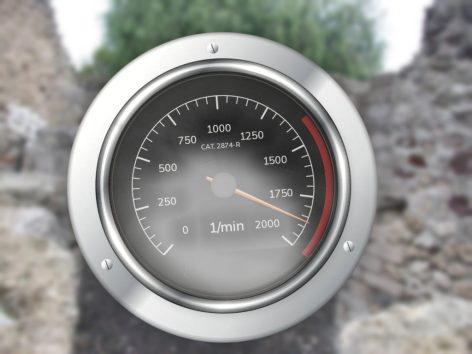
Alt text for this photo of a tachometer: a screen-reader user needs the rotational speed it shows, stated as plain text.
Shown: 1875 rpm
